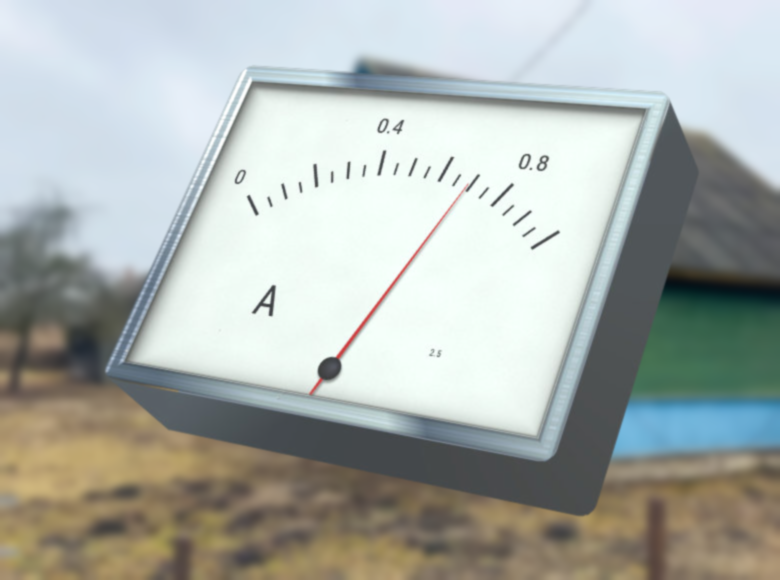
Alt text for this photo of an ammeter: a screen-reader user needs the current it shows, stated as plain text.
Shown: 0.7 A
